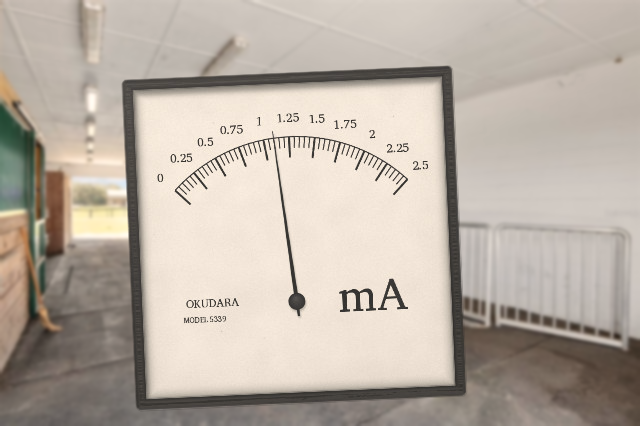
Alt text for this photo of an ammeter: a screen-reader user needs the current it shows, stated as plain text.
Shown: 1.1 mA
